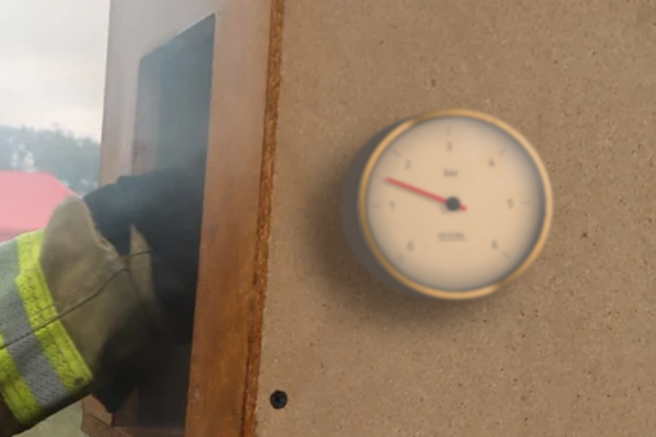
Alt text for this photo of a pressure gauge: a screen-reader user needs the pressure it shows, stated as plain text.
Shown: 1.5 bar
